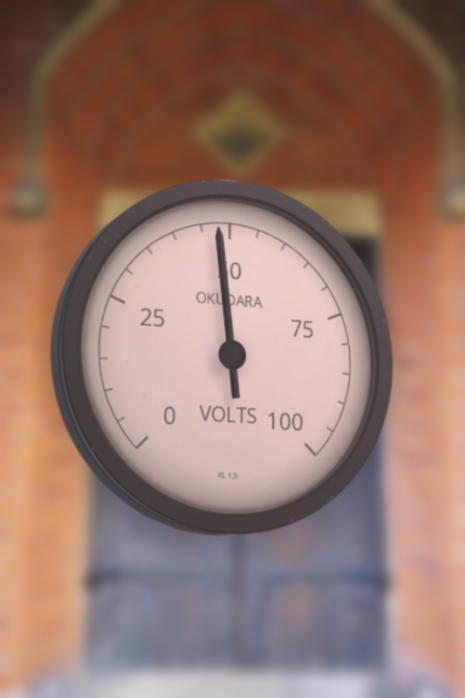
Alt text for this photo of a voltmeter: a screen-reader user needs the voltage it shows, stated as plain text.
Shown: 47.5 V
